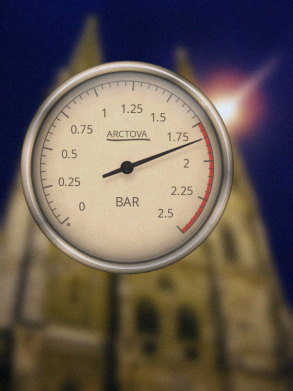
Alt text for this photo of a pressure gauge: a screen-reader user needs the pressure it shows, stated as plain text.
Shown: 1.85 bar
